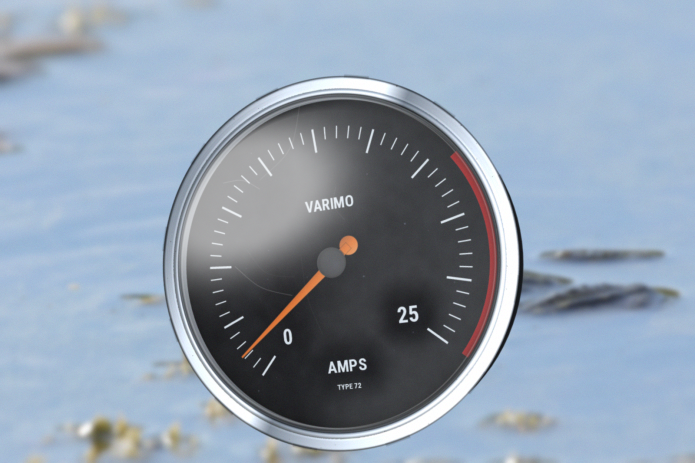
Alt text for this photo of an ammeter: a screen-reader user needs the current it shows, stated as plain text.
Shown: 1 A
